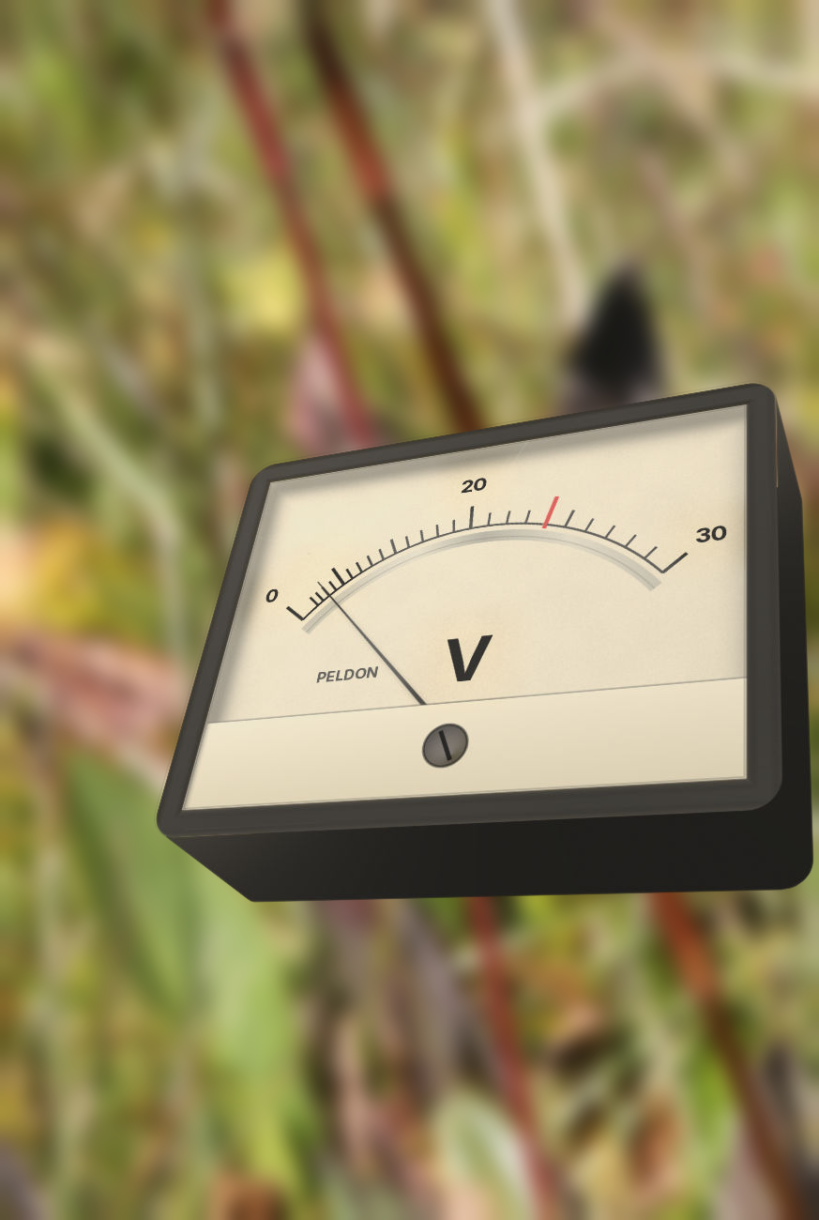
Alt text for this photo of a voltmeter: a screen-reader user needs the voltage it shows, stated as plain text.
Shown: 8 V
